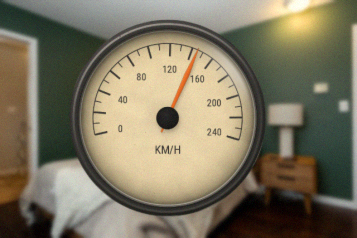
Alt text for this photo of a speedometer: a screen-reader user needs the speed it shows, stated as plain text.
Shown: 145 km/h
